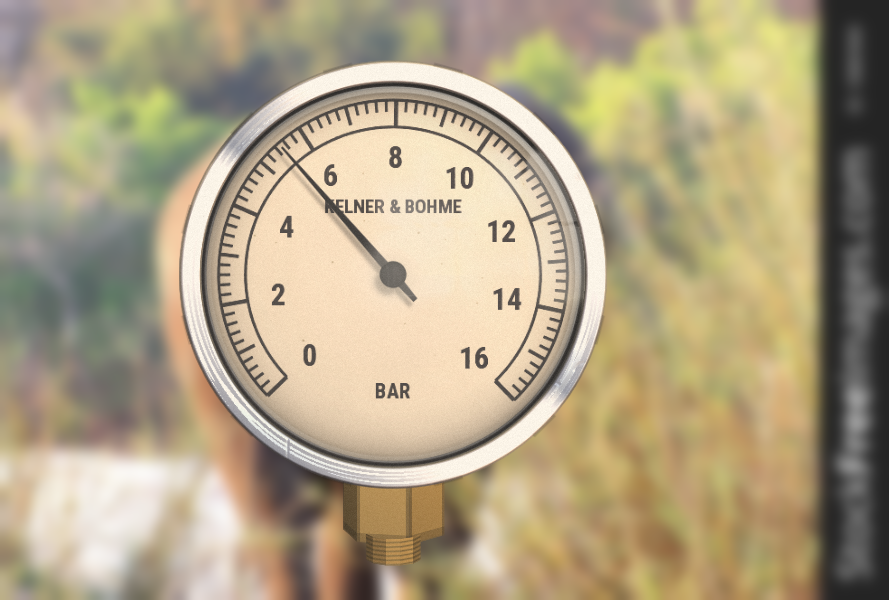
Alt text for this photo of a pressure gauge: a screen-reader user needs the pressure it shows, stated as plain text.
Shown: 5.5 bar
